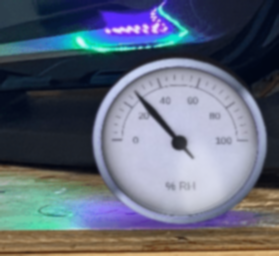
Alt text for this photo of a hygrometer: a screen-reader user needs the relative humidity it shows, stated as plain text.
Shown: 28 %
